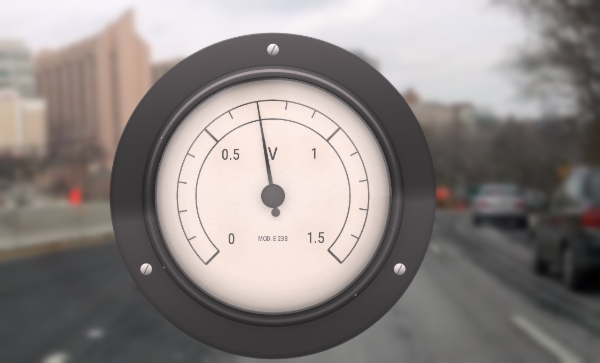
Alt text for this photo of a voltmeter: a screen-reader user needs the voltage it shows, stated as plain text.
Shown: 0.7 V
